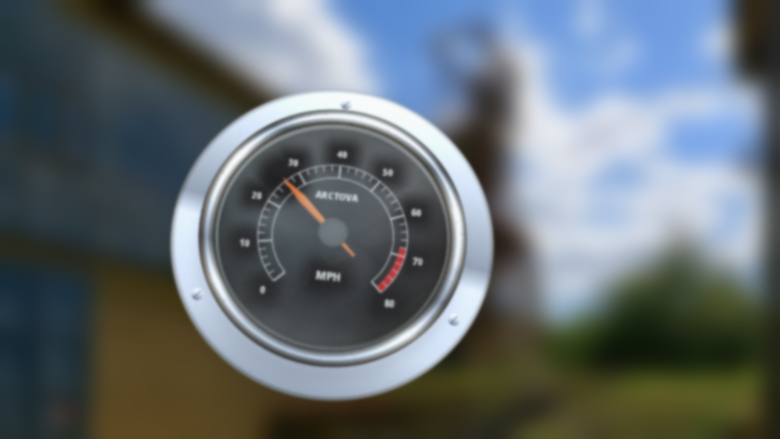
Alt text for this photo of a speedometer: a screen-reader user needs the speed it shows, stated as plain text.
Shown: 26 mph
